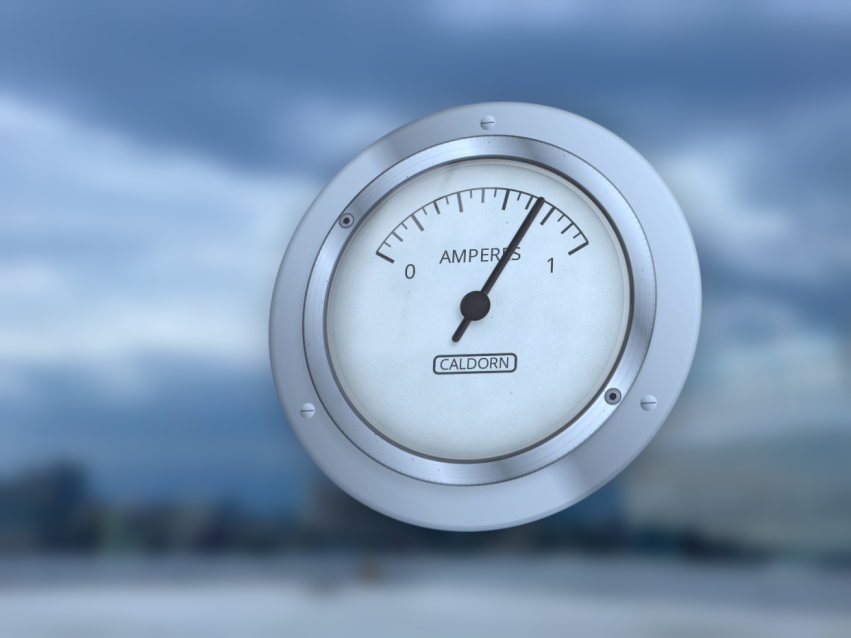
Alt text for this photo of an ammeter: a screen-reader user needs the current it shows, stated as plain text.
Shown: 0.75 A
